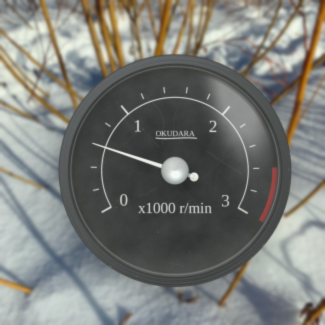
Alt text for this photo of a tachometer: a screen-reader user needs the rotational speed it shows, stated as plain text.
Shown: 600 rpm
